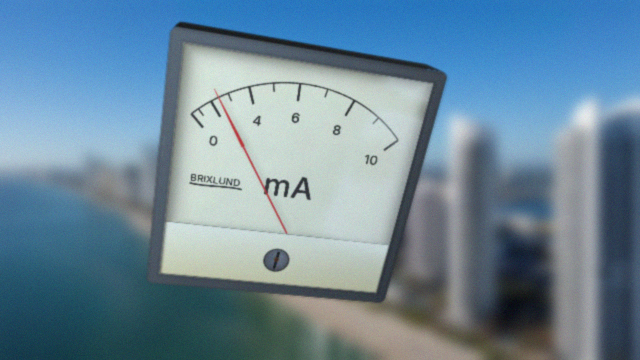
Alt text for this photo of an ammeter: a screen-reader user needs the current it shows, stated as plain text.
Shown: 2.5 mA
